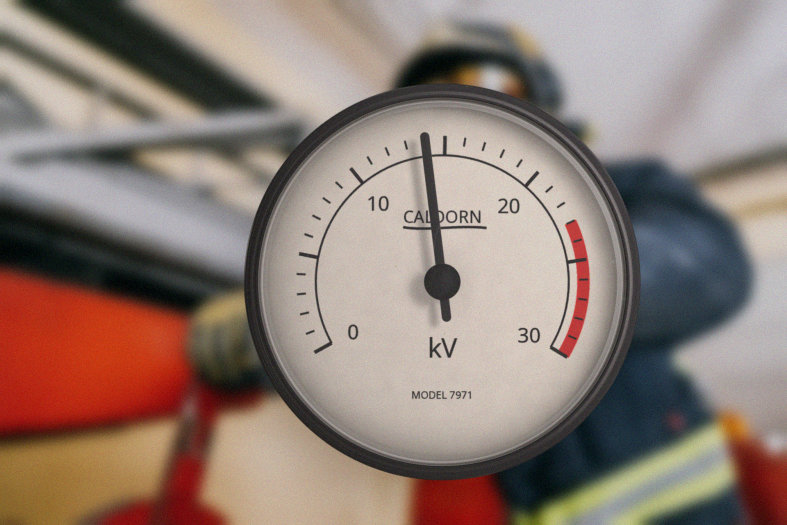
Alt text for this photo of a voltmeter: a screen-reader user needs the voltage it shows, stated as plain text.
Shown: 14 kV
